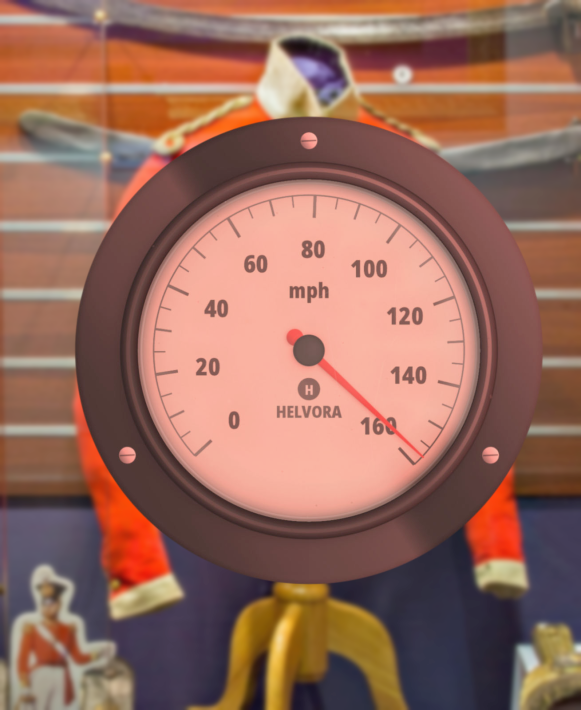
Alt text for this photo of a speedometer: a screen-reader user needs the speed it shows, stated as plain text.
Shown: 157.5 mph
